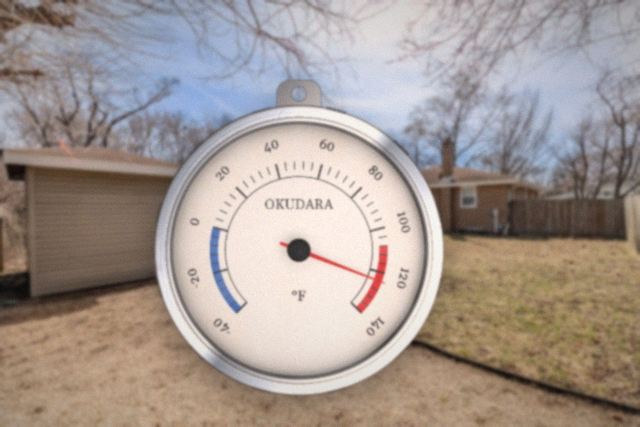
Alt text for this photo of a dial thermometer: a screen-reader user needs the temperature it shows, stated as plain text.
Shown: 124 °F
